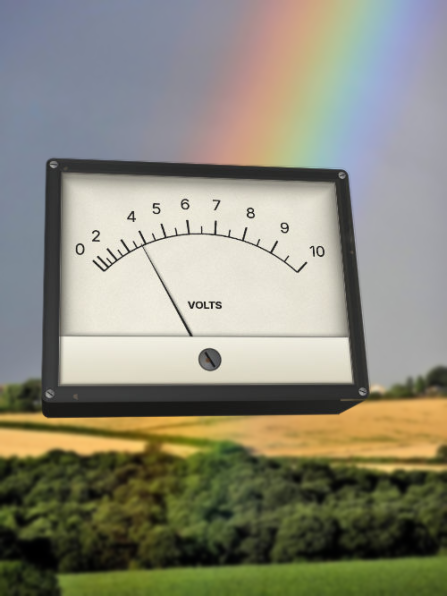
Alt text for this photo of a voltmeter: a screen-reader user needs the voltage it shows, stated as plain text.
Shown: 3.75 V
